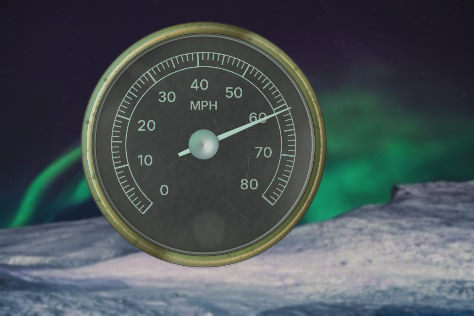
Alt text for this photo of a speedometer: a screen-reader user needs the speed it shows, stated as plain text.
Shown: 61 mph
